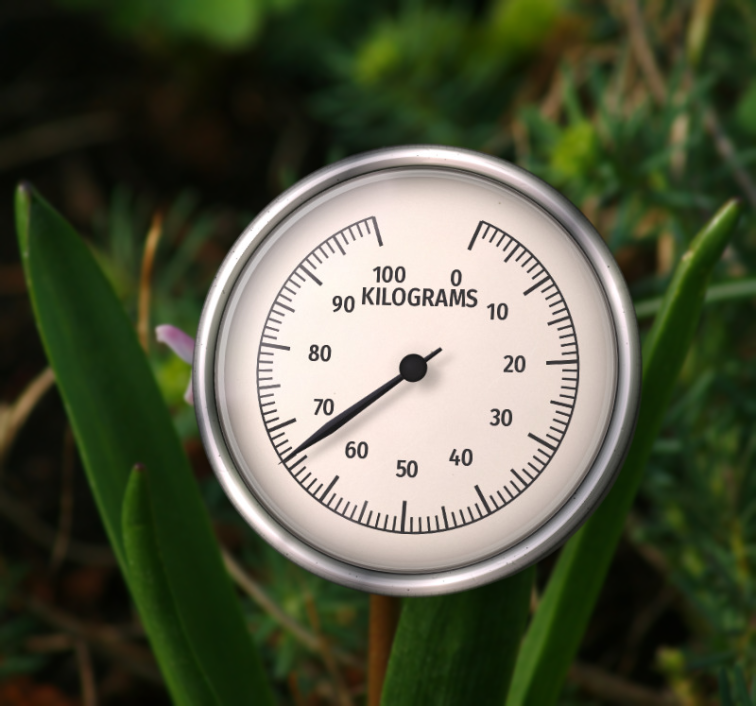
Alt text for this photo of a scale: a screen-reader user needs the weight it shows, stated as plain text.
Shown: 66 kg
